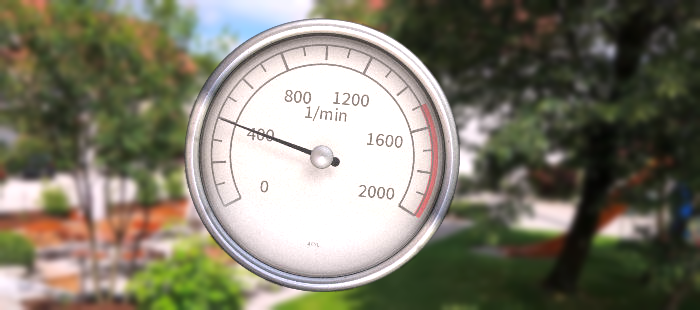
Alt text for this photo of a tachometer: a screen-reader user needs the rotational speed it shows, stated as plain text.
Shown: 400 rpm
